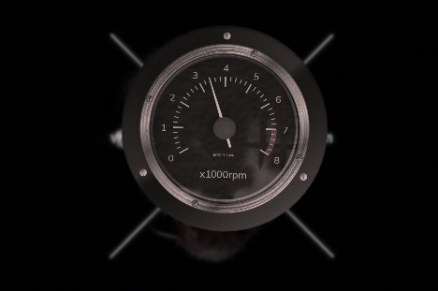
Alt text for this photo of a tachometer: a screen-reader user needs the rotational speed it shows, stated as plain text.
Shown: 3400 rpm
